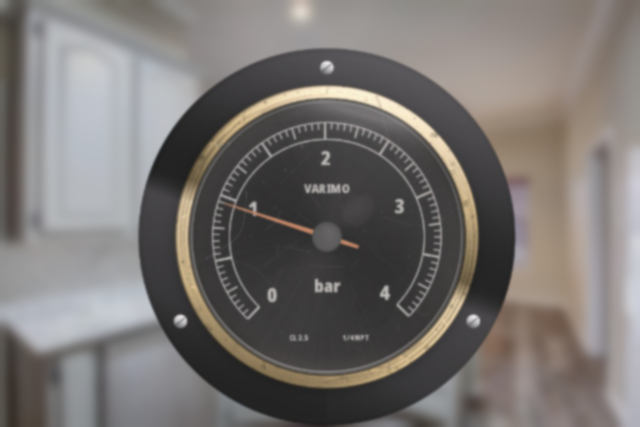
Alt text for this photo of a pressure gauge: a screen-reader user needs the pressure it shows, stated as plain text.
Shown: 0.95 bar
